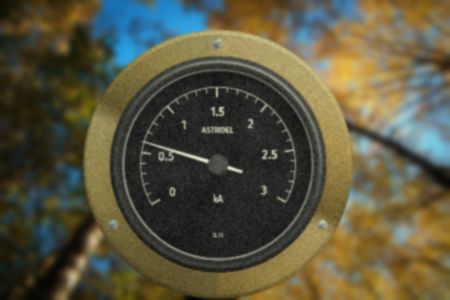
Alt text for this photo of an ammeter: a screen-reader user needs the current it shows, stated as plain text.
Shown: 0.6 kA
